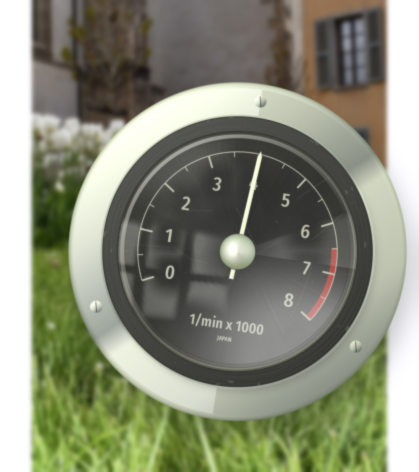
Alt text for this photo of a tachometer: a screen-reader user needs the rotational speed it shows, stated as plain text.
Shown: 4000 rpm
